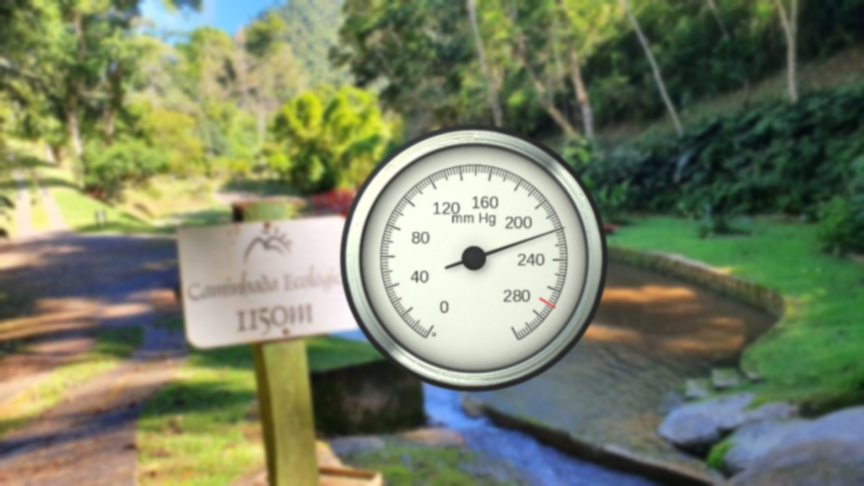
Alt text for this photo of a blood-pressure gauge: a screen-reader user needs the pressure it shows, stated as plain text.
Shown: 220 mmHg
